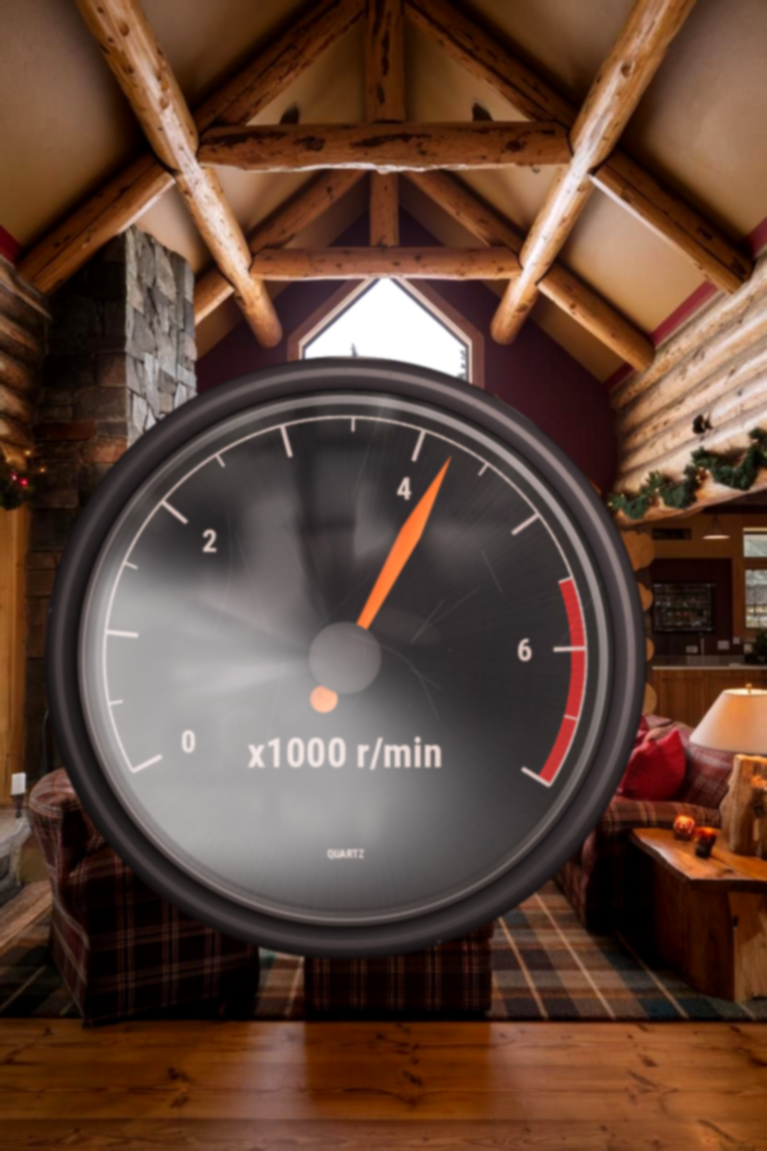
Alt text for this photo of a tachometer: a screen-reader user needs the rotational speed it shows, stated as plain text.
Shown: 4250 rpm
